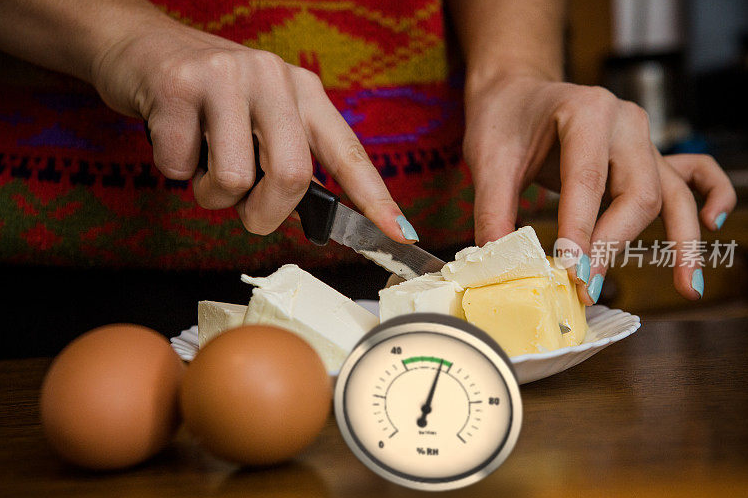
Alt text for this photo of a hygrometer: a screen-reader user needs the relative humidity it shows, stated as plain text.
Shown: 56 %
